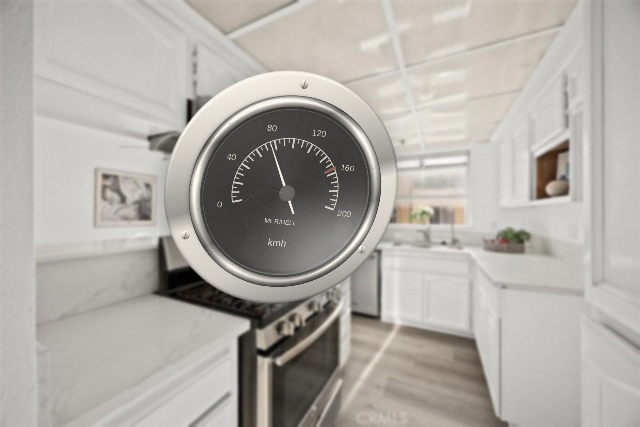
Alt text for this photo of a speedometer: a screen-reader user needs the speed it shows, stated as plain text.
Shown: 75 km/h
